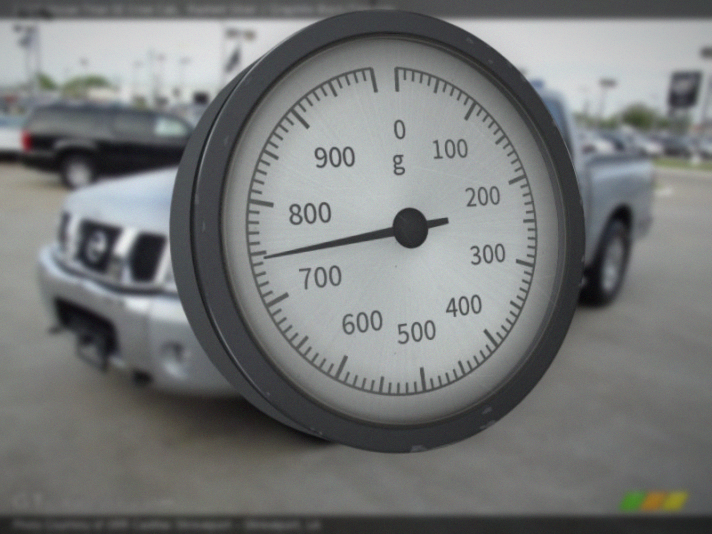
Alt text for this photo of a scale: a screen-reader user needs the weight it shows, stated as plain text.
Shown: 745 g
